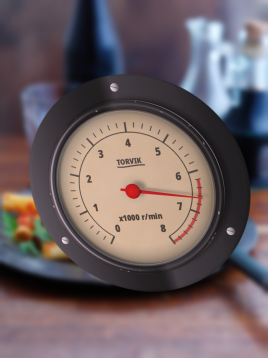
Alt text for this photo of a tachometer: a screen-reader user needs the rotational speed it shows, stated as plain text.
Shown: 6600 rpm
